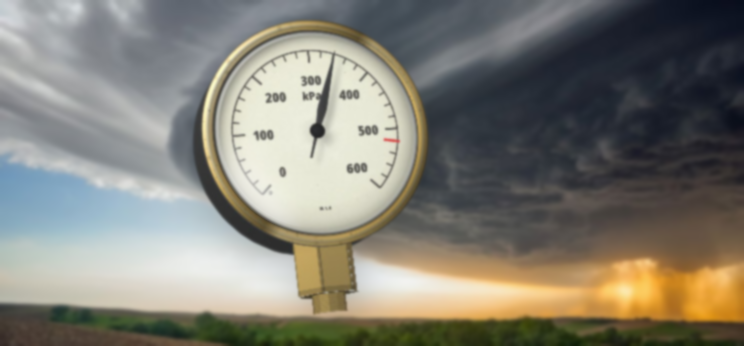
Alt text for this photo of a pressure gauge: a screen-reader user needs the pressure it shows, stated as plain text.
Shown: 340 kPa
